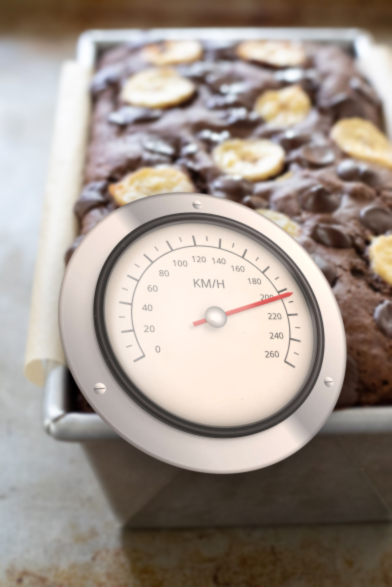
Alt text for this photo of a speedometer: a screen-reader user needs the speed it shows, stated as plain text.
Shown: 205 km/h
